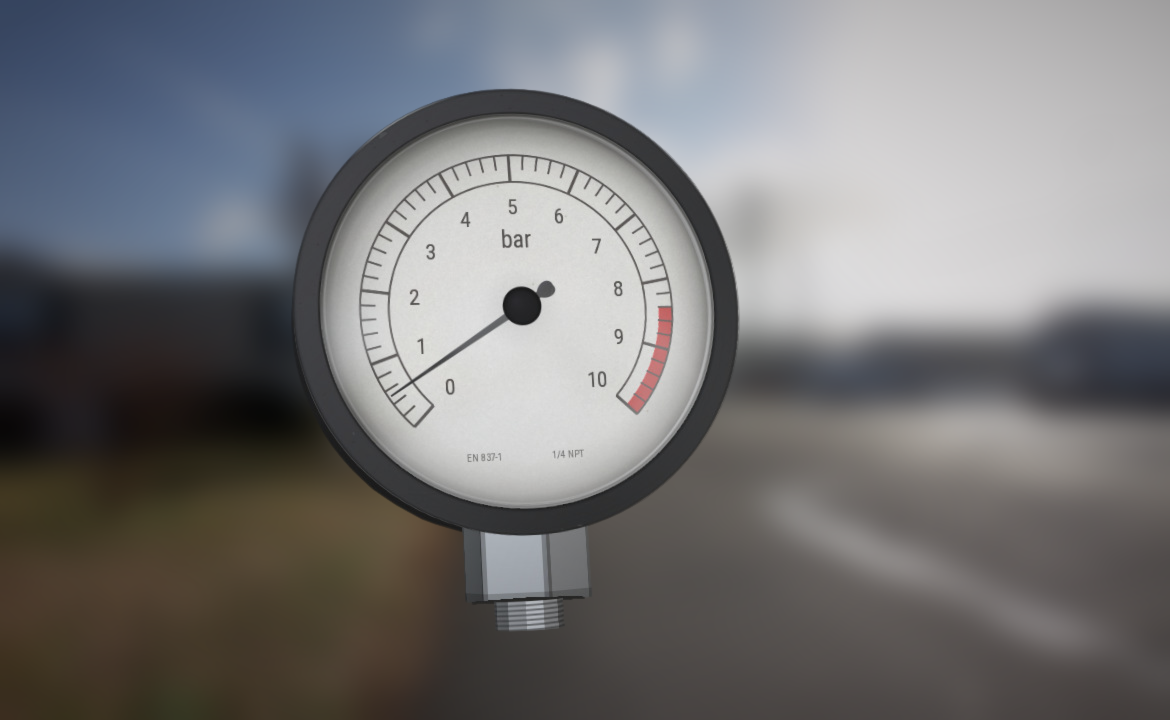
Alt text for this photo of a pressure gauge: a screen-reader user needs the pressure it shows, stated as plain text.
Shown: 0.5 bar
